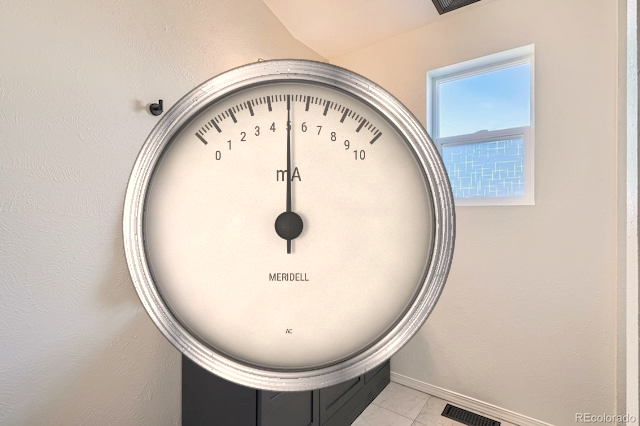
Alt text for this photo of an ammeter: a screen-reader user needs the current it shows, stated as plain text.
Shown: 5 mA
